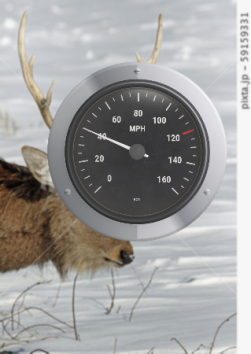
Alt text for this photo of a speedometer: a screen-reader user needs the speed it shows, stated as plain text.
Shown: 40 mph
